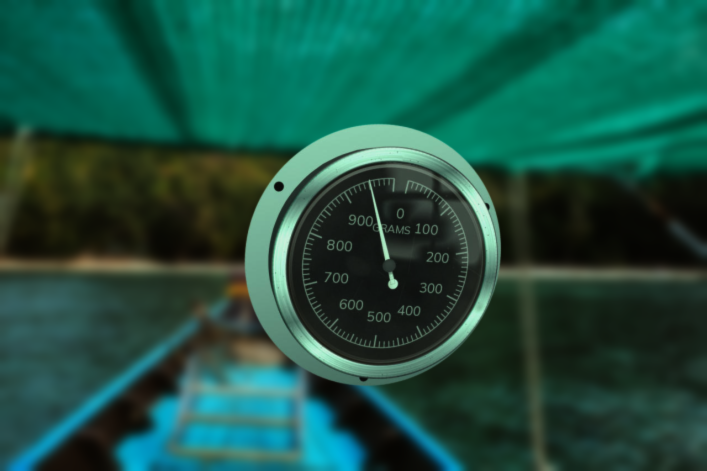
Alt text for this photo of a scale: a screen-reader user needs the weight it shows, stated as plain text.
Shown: 950 g
